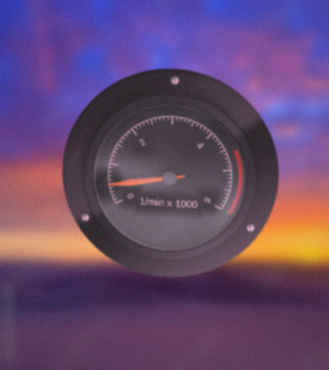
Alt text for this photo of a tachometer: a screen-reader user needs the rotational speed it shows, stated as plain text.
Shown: 500 rpm
